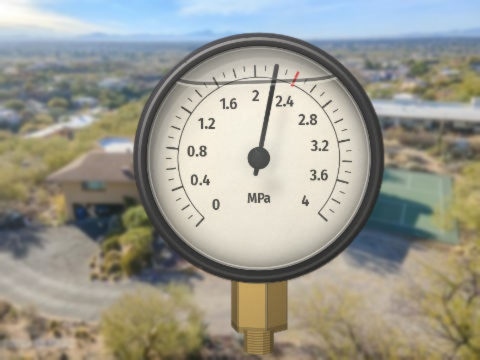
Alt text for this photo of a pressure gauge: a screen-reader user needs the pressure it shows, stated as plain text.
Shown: 2.2 MPa
